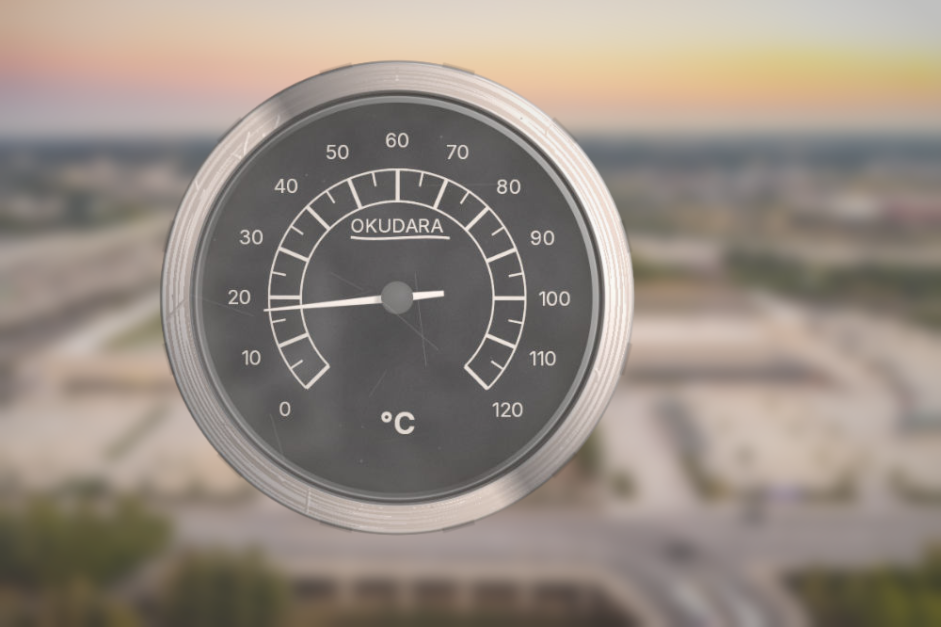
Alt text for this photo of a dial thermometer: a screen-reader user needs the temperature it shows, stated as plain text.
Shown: 17.5 °C
